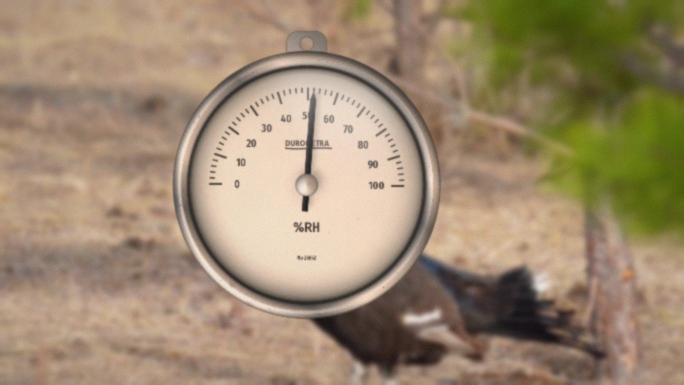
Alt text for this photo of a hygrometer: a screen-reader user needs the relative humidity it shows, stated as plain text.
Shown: 52 %
